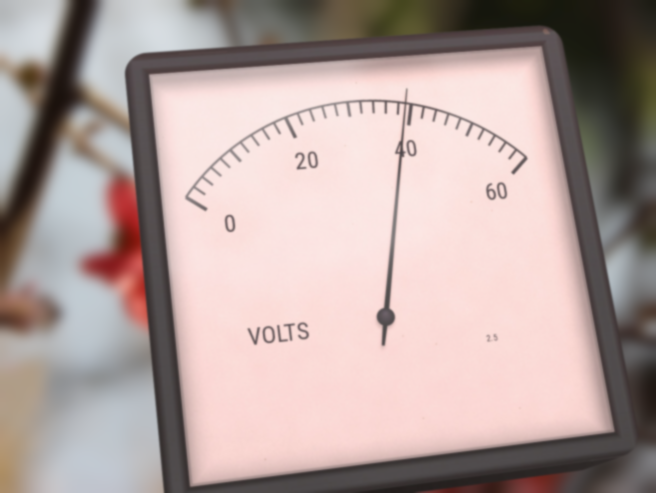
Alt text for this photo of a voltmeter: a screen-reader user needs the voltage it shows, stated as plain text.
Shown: 39 V
